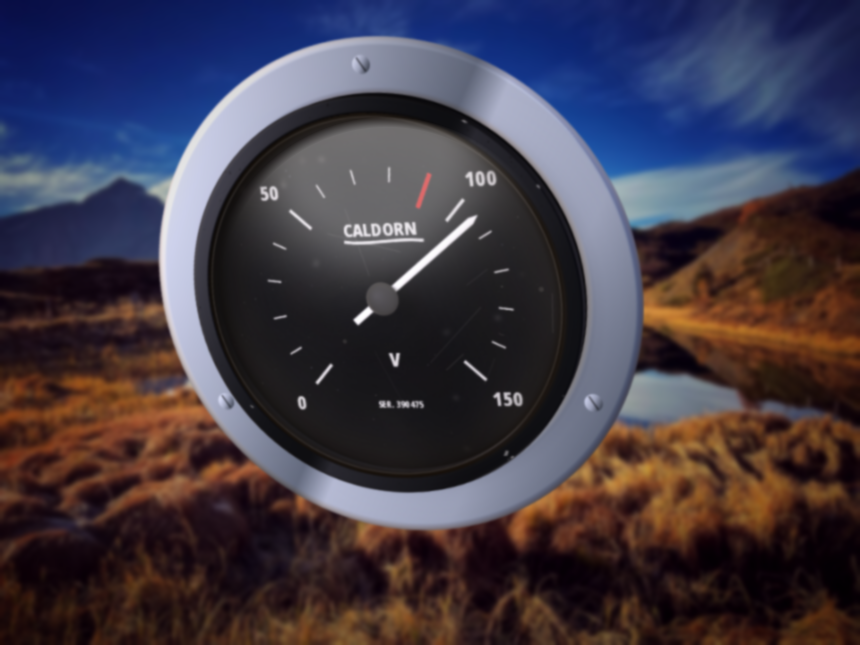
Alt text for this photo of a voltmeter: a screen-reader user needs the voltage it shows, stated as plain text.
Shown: 105 V
